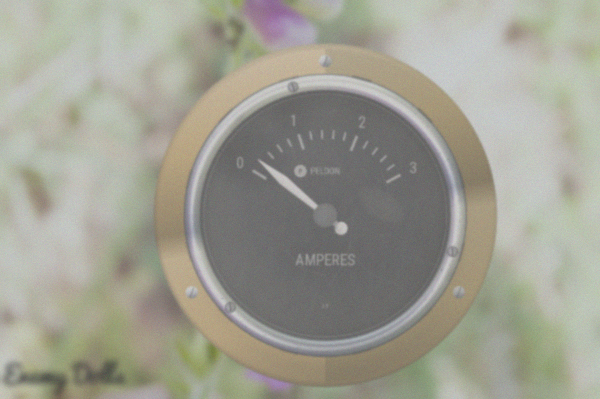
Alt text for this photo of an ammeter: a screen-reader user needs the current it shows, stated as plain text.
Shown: 0.2 A
